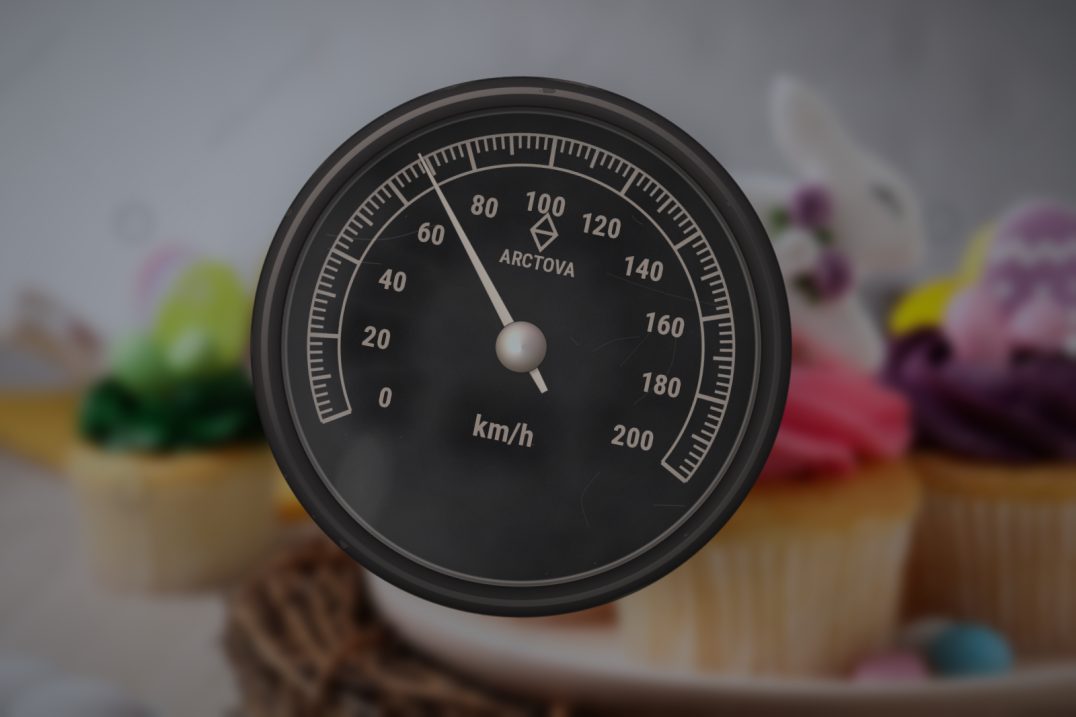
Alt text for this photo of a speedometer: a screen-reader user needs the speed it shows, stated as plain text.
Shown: 69 km/h
